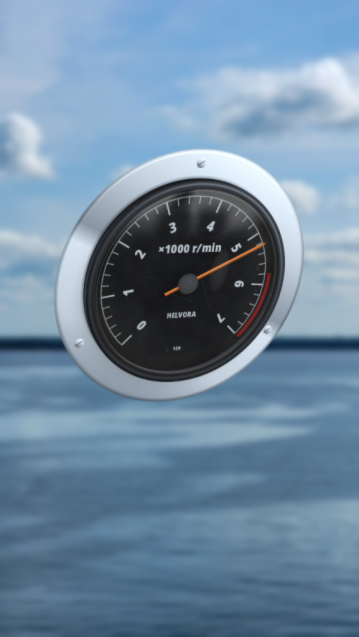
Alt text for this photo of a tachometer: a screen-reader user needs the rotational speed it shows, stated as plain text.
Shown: 5200 rpm
